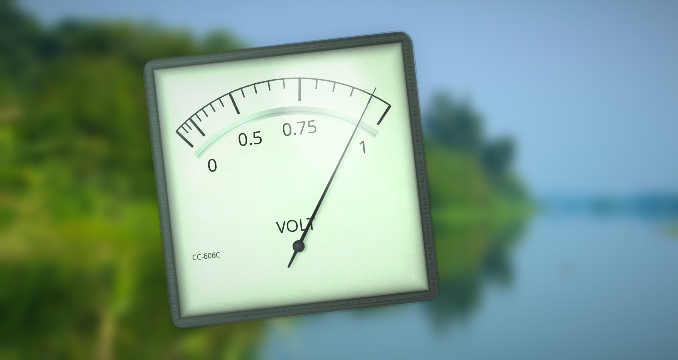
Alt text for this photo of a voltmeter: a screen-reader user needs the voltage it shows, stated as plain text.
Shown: 0.95 V
